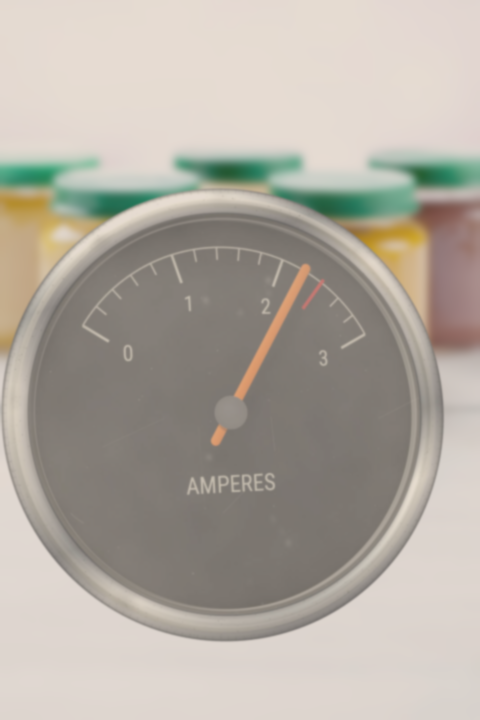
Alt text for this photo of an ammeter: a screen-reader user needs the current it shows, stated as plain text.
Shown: 2.2 A
